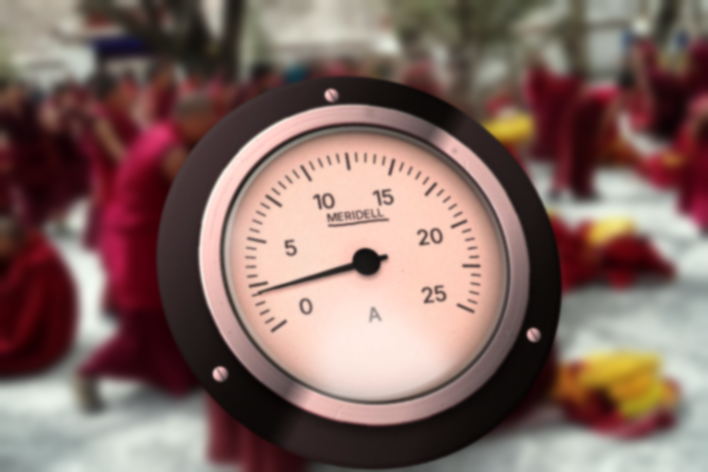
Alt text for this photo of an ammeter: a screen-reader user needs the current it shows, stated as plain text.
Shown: 2 A
